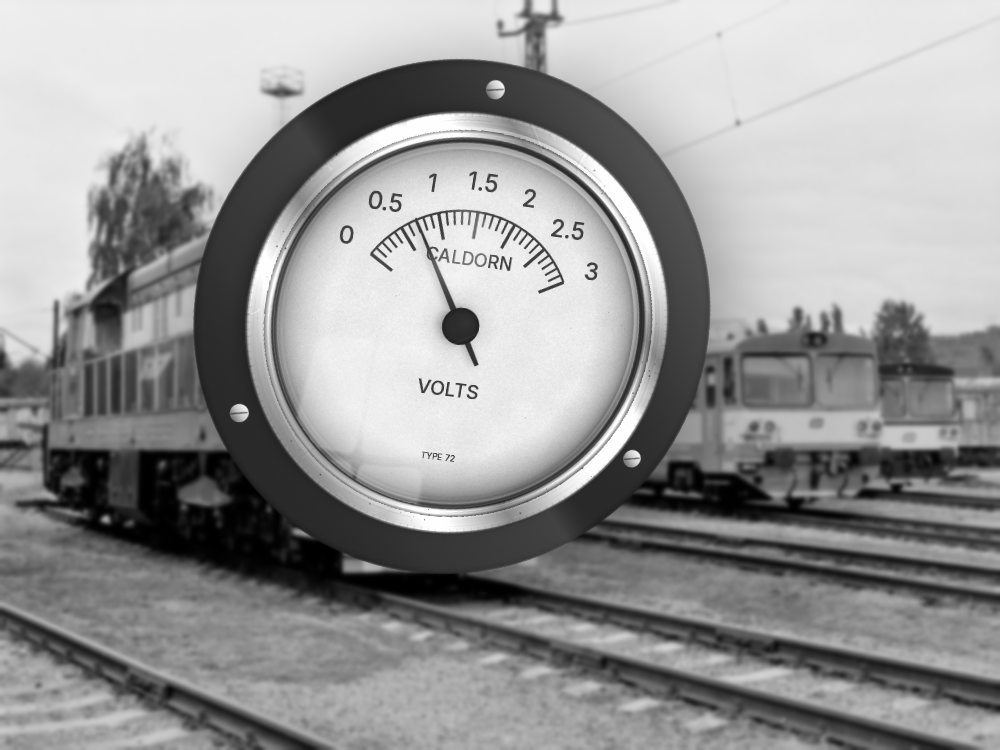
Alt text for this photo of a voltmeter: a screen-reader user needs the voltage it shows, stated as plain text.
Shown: 0.7 V
